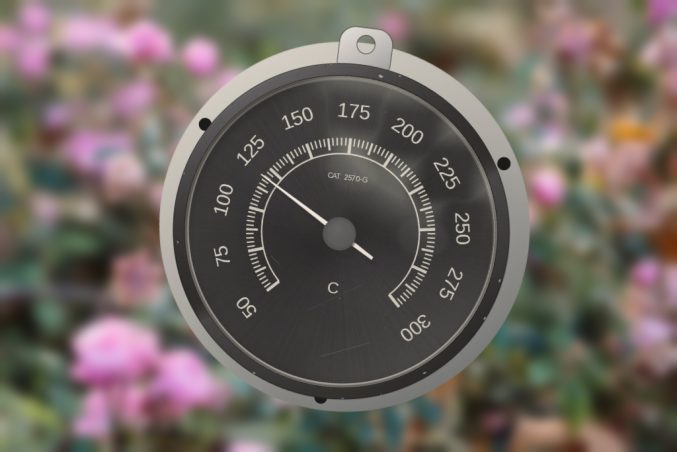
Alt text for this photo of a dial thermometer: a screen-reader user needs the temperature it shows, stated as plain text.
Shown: 120 °C
